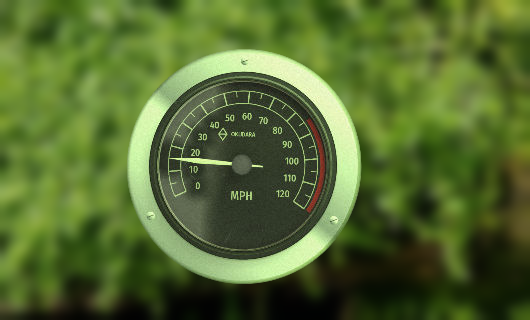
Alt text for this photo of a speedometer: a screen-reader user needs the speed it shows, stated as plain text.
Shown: 15 mph
